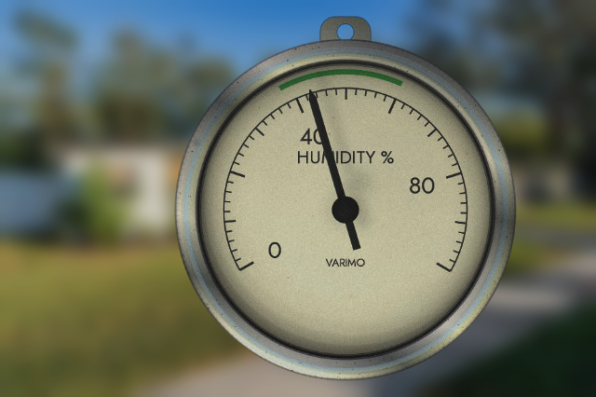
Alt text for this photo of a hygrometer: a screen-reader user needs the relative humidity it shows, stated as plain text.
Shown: 43 %
